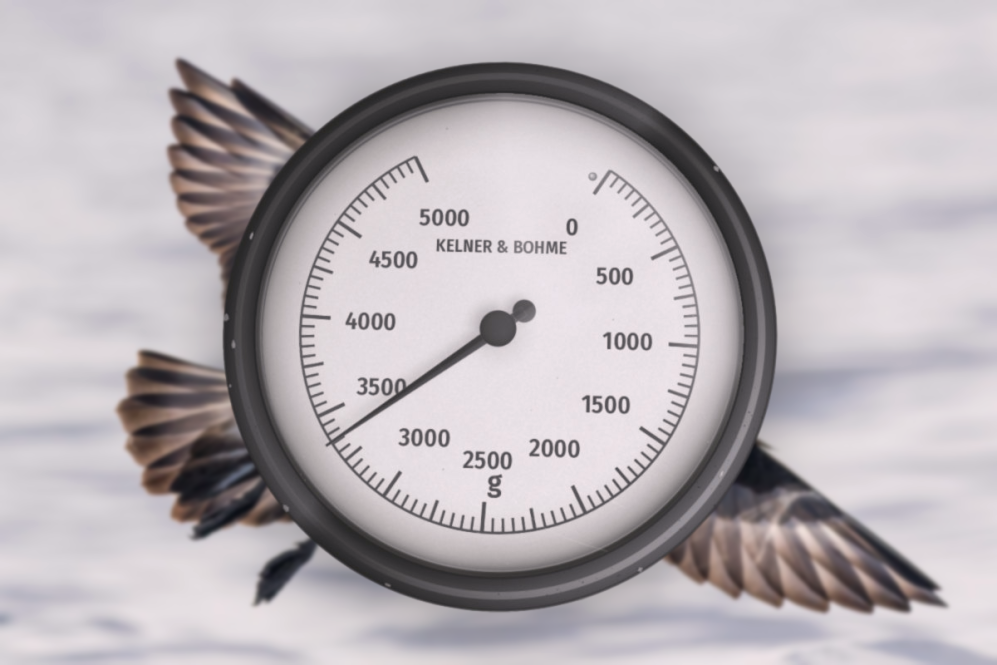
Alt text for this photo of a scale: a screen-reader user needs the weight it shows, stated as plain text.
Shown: 3350 g
